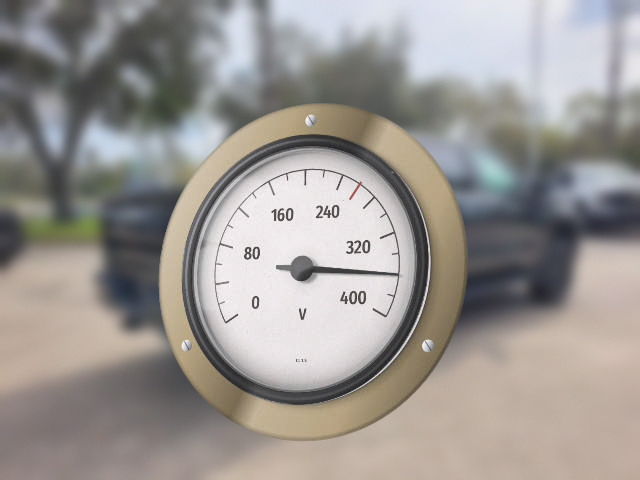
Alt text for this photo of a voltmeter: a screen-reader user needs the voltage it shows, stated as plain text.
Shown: 360 V
